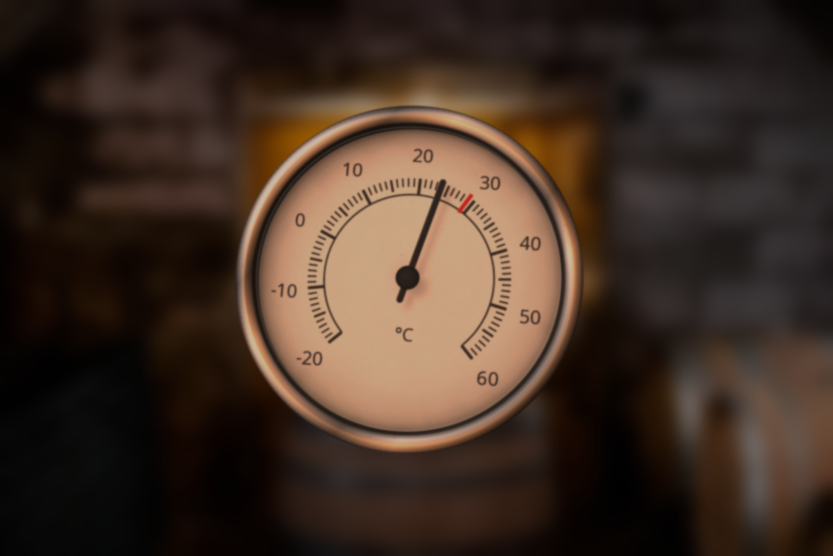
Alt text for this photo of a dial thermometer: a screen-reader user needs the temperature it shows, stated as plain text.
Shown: 24 °C
